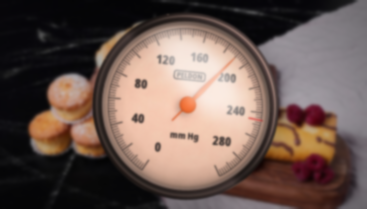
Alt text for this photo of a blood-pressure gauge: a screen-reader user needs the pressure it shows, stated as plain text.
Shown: 190 mmHg
